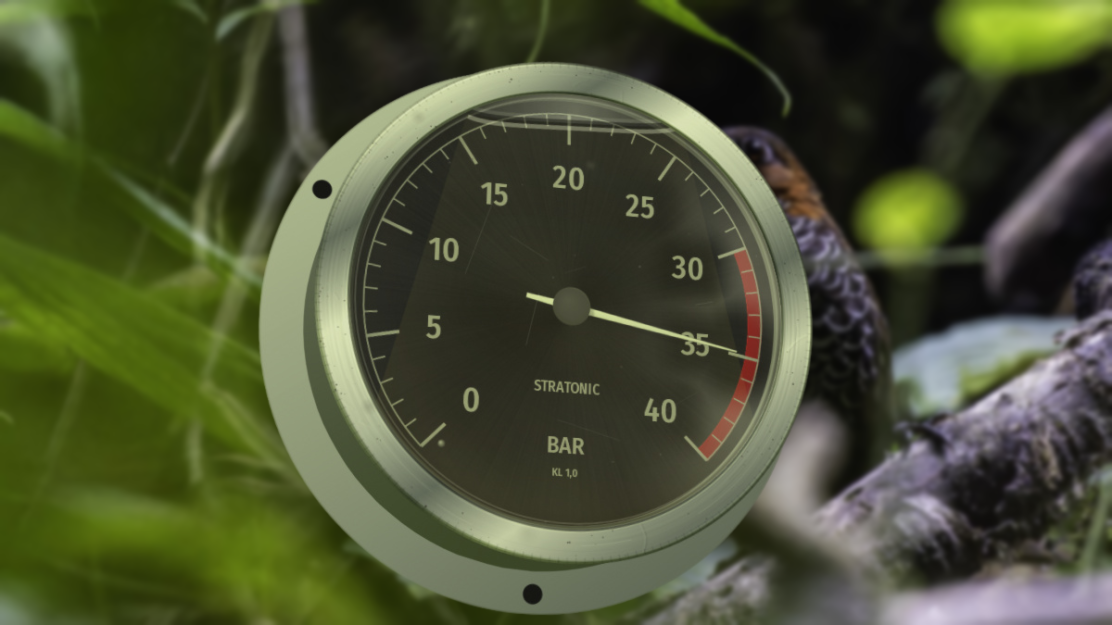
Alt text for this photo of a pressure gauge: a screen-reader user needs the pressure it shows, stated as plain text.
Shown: 35 bar
